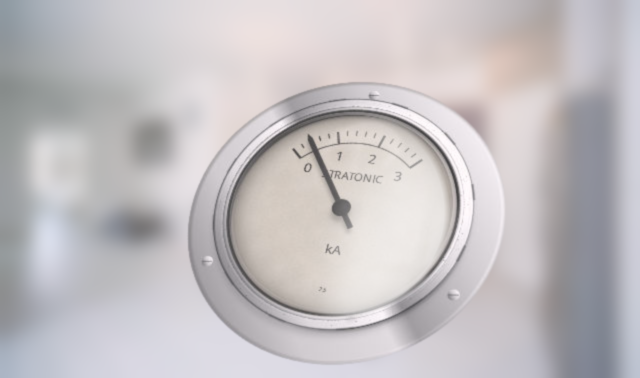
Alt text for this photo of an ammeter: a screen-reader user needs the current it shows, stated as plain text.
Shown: 0.4 kA
